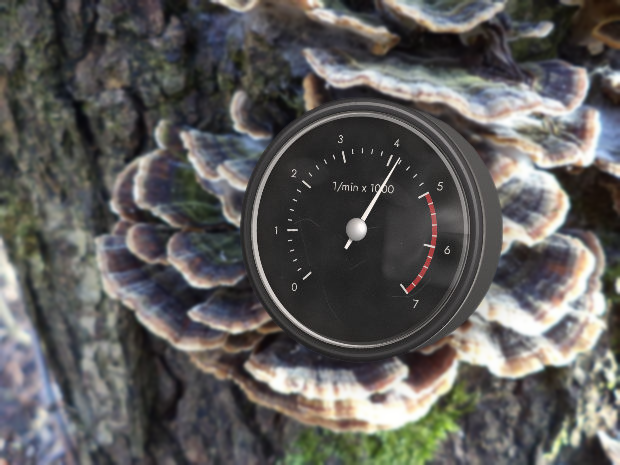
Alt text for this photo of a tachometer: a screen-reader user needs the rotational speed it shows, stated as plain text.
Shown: 4200 rpm
